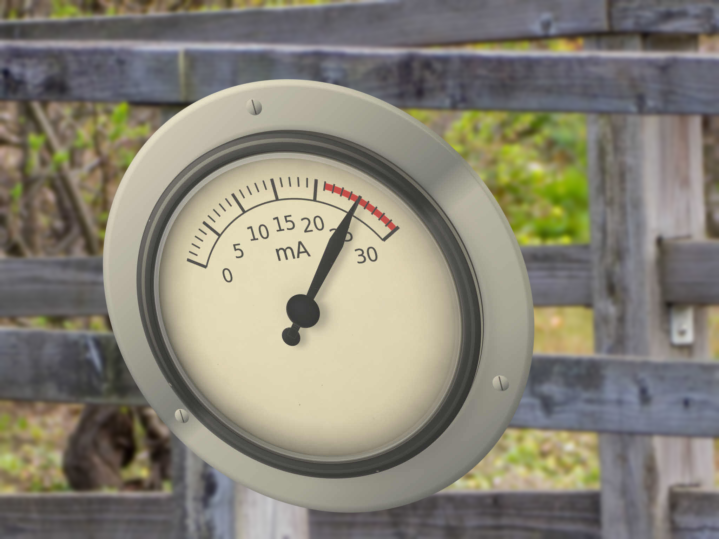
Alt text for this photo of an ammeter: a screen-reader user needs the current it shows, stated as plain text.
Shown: 25 mA
